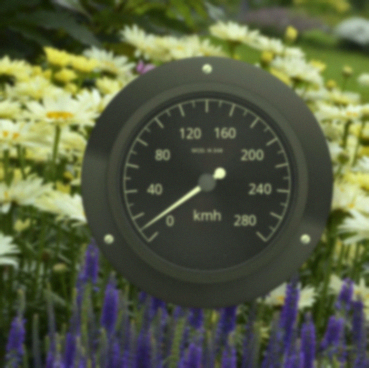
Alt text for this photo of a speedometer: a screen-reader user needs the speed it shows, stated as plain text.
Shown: 10 km/h
